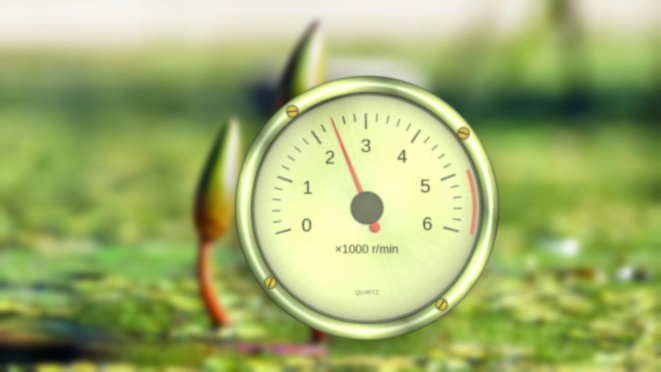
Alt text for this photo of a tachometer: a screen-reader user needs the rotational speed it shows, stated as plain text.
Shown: 2400 rpm
